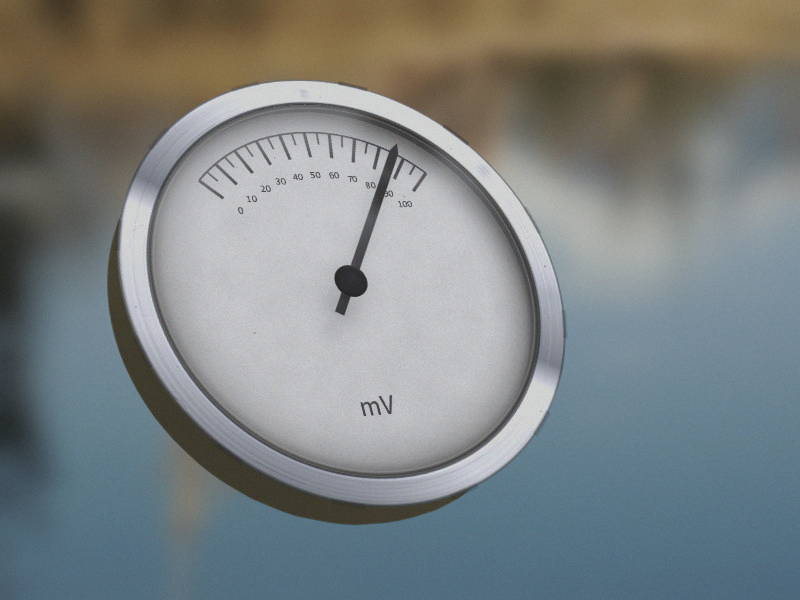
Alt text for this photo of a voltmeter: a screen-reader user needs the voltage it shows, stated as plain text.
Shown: 85 mV
